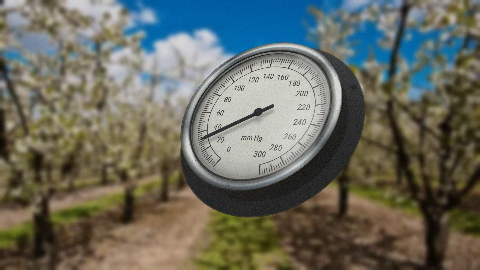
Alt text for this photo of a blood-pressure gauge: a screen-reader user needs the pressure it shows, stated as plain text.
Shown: 30 mmHg
